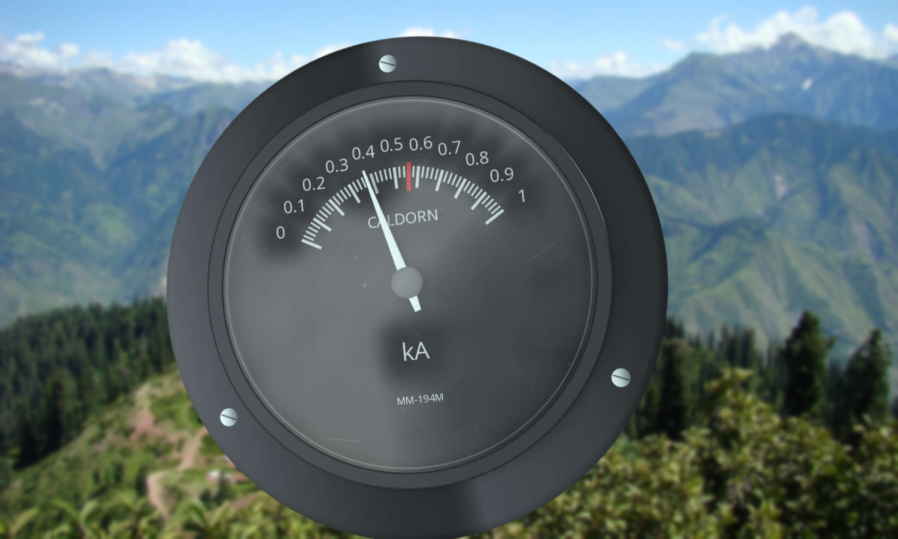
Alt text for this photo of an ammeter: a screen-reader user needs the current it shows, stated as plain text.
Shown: 0.38 kA
